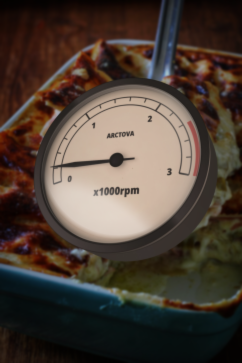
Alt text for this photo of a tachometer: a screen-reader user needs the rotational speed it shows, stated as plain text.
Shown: 200 rpm
